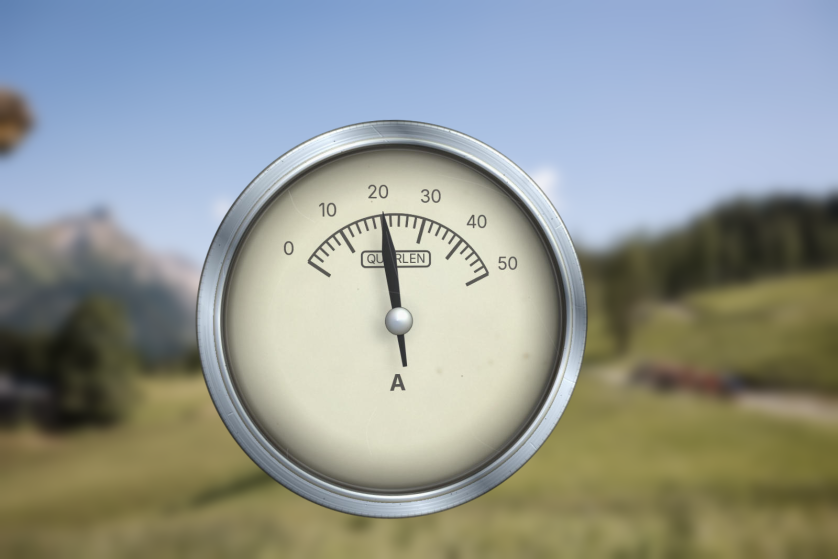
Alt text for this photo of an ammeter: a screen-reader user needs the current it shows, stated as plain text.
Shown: 20 A
